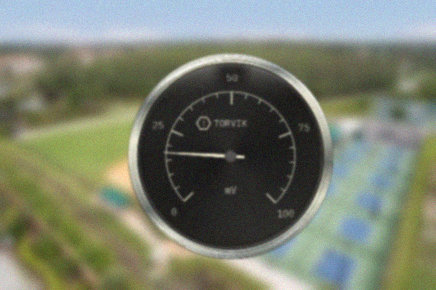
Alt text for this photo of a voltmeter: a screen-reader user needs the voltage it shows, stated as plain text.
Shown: 17.5 mV
